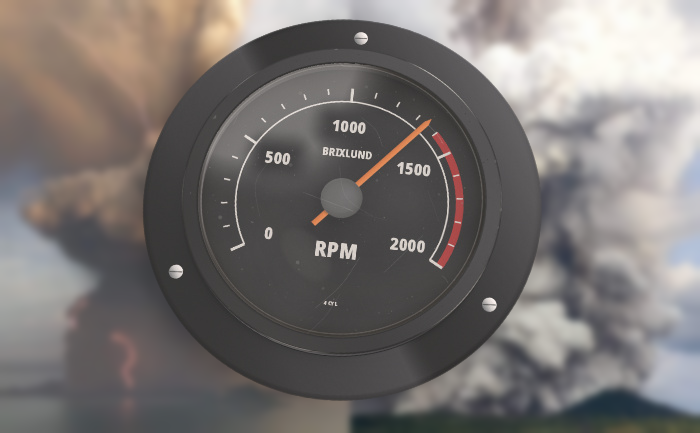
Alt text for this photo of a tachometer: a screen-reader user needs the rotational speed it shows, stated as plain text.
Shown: 1350 rpm
